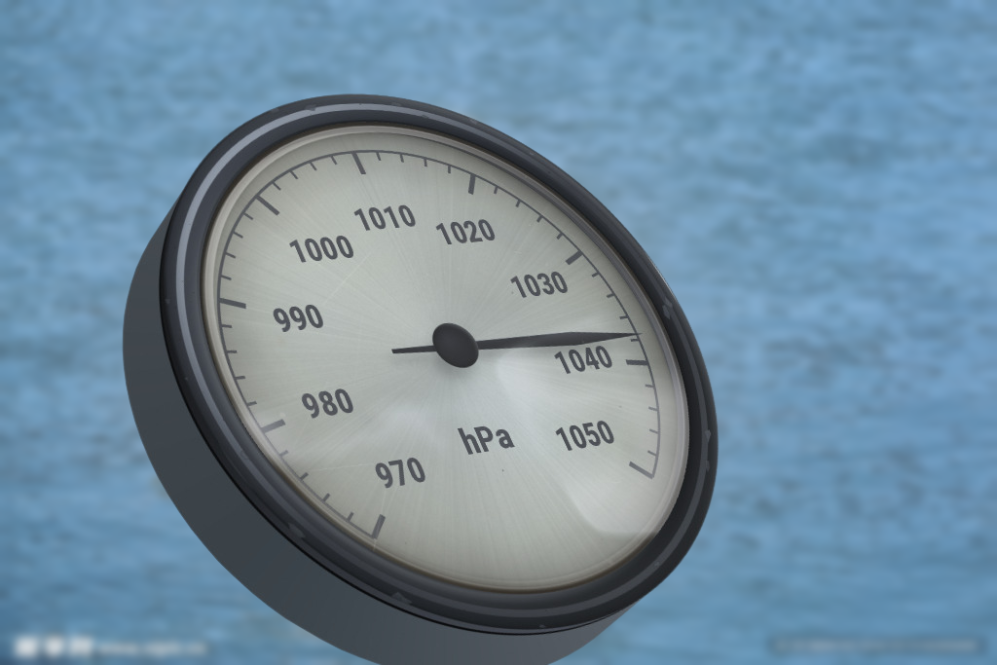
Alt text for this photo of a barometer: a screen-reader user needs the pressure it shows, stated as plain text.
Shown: 1038 hPa
